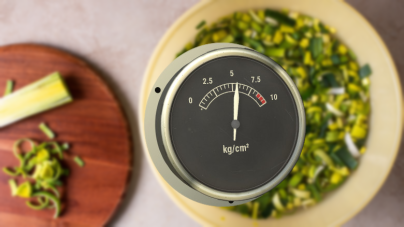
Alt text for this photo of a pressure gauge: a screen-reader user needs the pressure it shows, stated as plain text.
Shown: 5.5 kg/cm²
